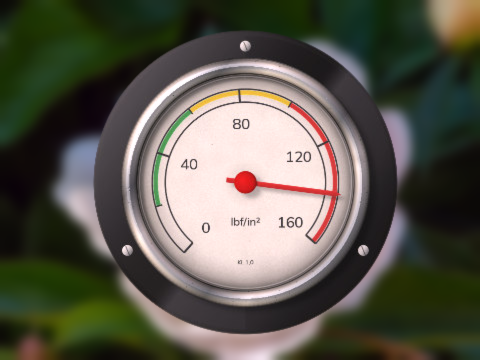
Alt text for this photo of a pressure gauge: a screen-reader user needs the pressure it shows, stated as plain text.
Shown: 140 psi
